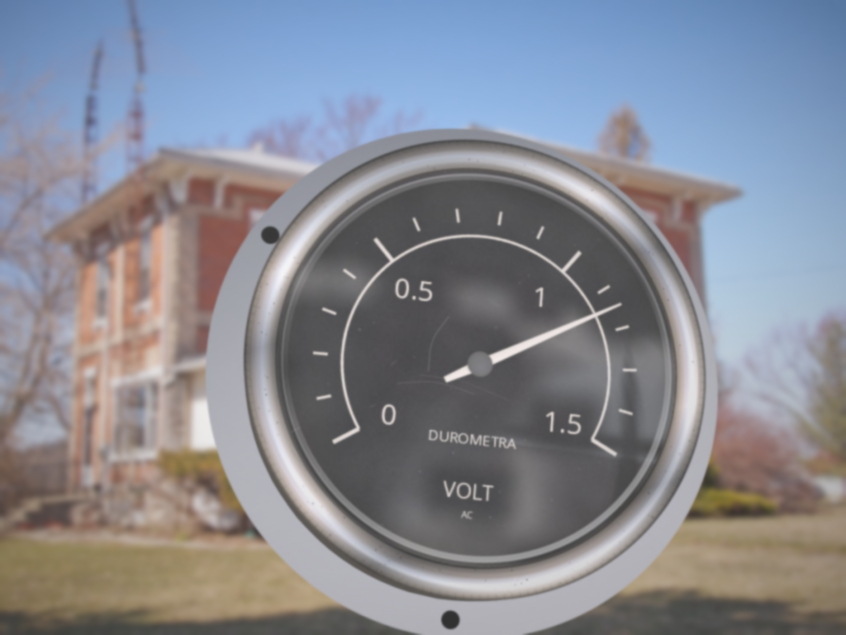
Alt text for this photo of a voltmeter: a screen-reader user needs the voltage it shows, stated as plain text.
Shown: 1.15 V
